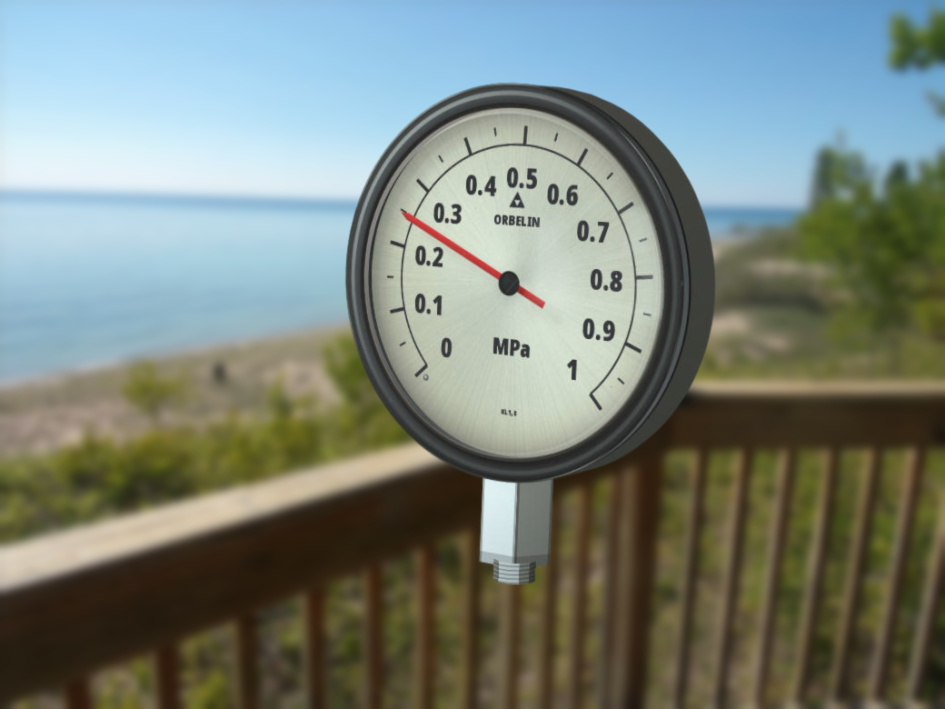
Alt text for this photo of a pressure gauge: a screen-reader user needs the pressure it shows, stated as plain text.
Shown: 0.25 MPa
